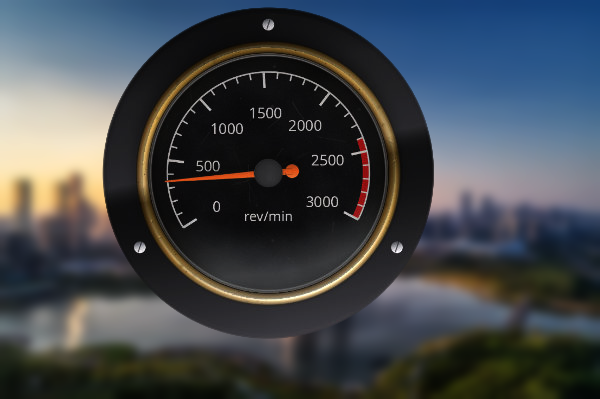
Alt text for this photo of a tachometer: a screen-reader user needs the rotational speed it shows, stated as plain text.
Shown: 350 rpm
